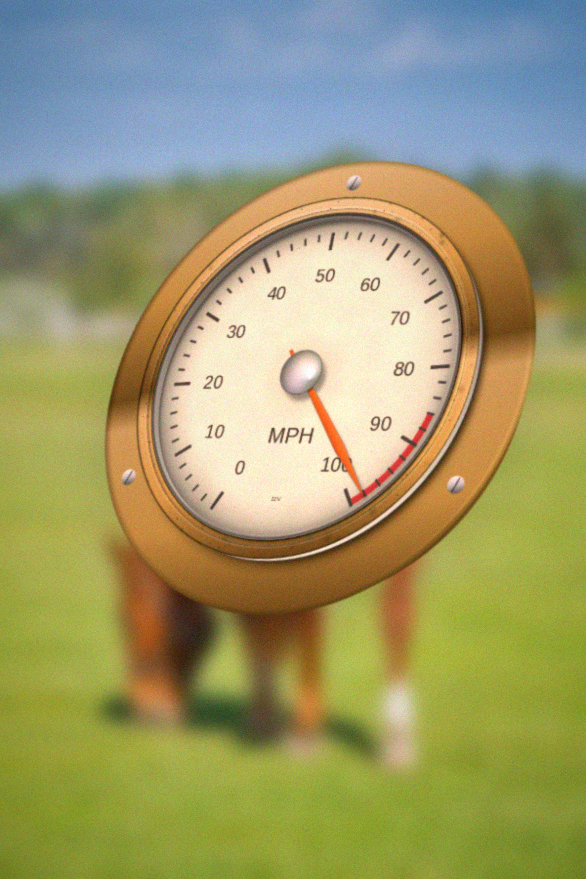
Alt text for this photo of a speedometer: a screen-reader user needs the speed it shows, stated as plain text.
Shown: 98 mph
